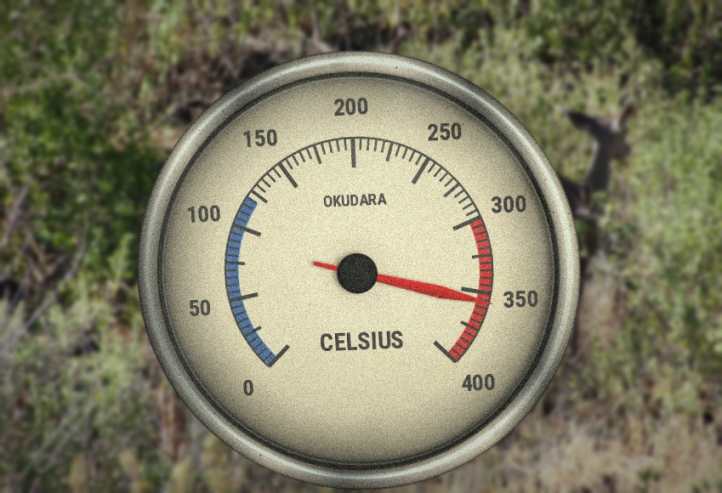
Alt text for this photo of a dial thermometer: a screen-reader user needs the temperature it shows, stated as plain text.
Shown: 355 °C
